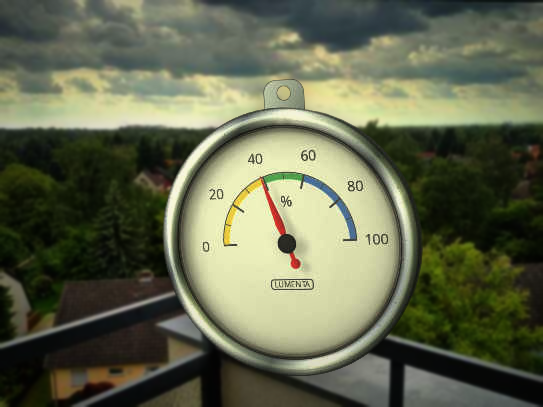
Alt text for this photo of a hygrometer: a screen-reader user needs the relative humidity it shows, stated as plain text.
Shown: 40 %
